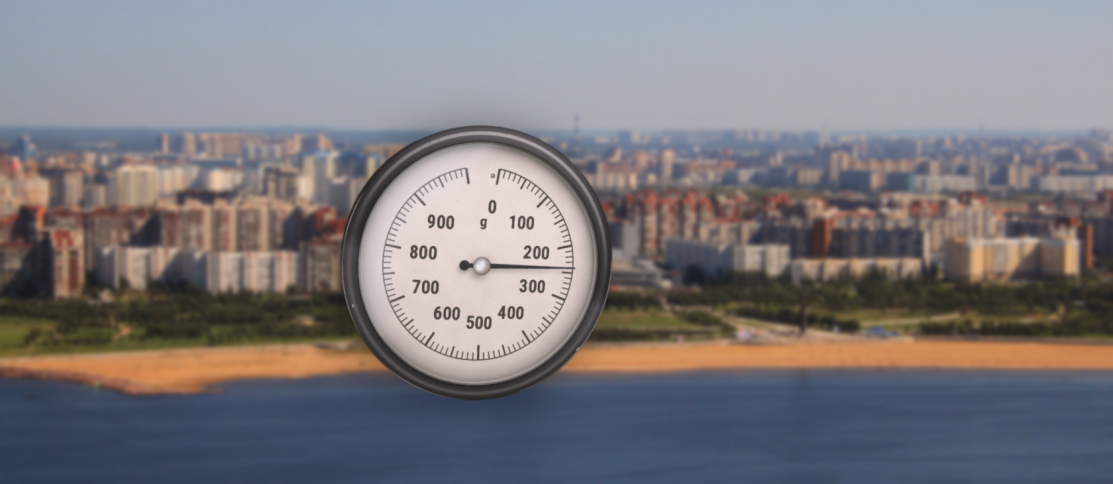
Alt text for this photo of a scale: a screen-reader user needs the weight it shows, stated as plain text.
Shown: 240 g
